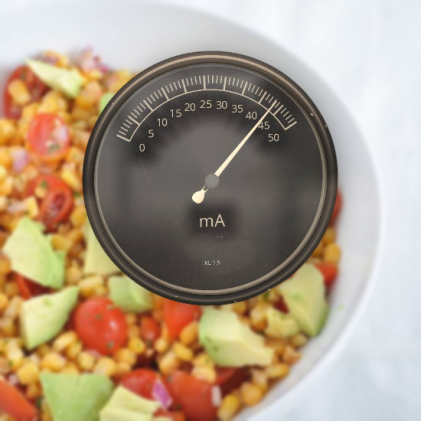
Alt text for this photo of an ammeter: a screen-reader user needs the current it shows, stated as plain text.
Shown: 43 mA
